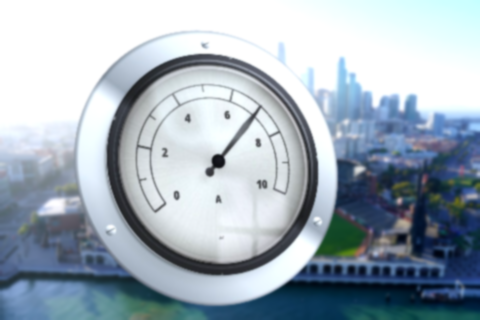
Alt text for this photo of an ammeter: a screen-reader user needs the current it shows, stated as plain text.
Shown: 7 A
